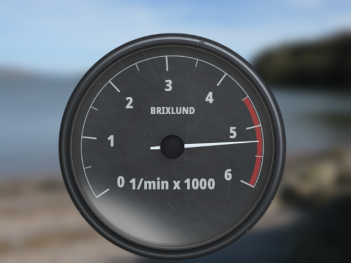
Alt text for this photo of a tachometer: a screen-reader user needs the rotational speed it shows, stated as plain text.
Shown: 5250 rpm
